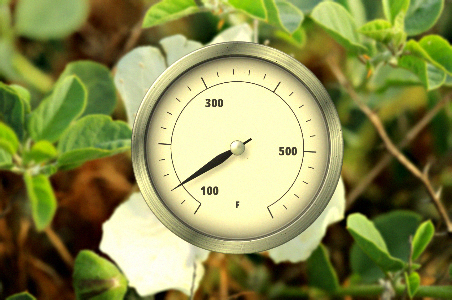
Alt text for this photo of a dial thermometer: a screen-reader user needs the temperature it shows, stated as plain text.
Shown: 140 °F
